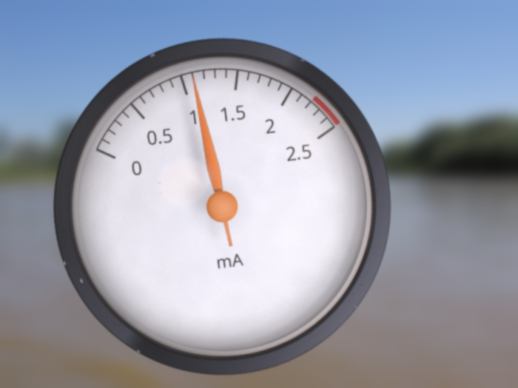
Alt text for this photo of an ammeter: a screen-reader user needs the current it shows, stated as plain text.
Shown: 1.1 mA
